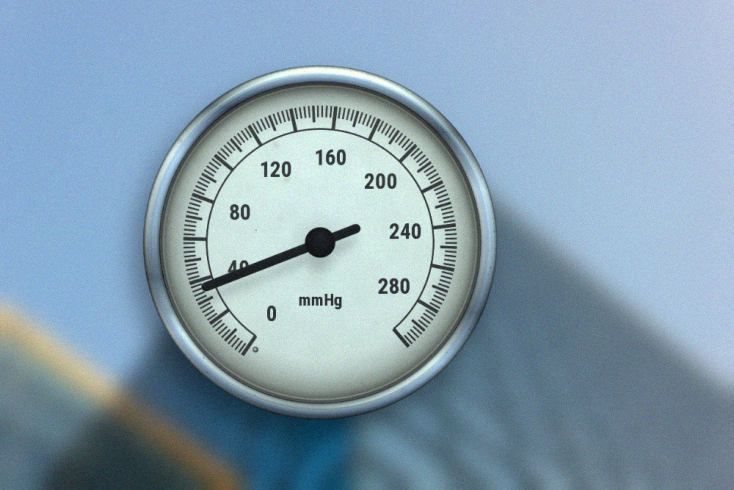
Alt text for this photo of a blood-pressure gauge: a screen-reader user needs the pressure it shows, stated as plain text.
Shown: 36 mmHg
